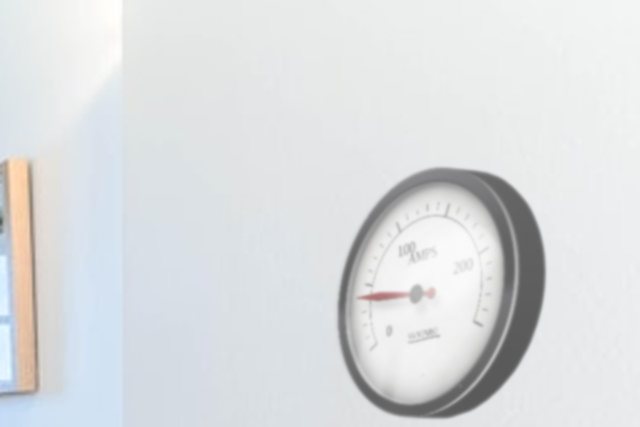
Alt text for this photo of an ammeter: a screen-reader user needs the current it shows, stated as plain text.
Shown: 40 A
